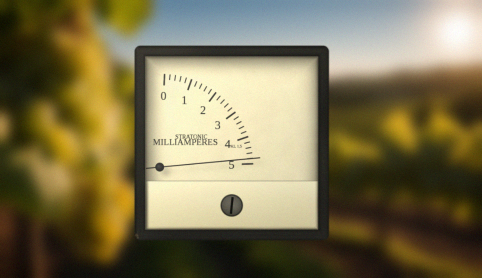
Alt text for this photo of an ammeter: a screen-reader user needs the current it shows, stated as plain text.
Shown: 4.8 mA
